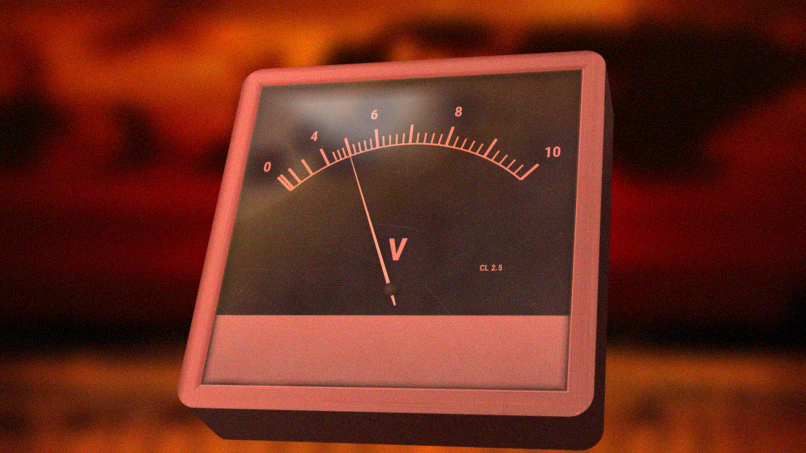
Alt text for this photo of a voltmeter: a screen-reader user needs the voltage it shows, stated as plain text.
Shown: 5 V
